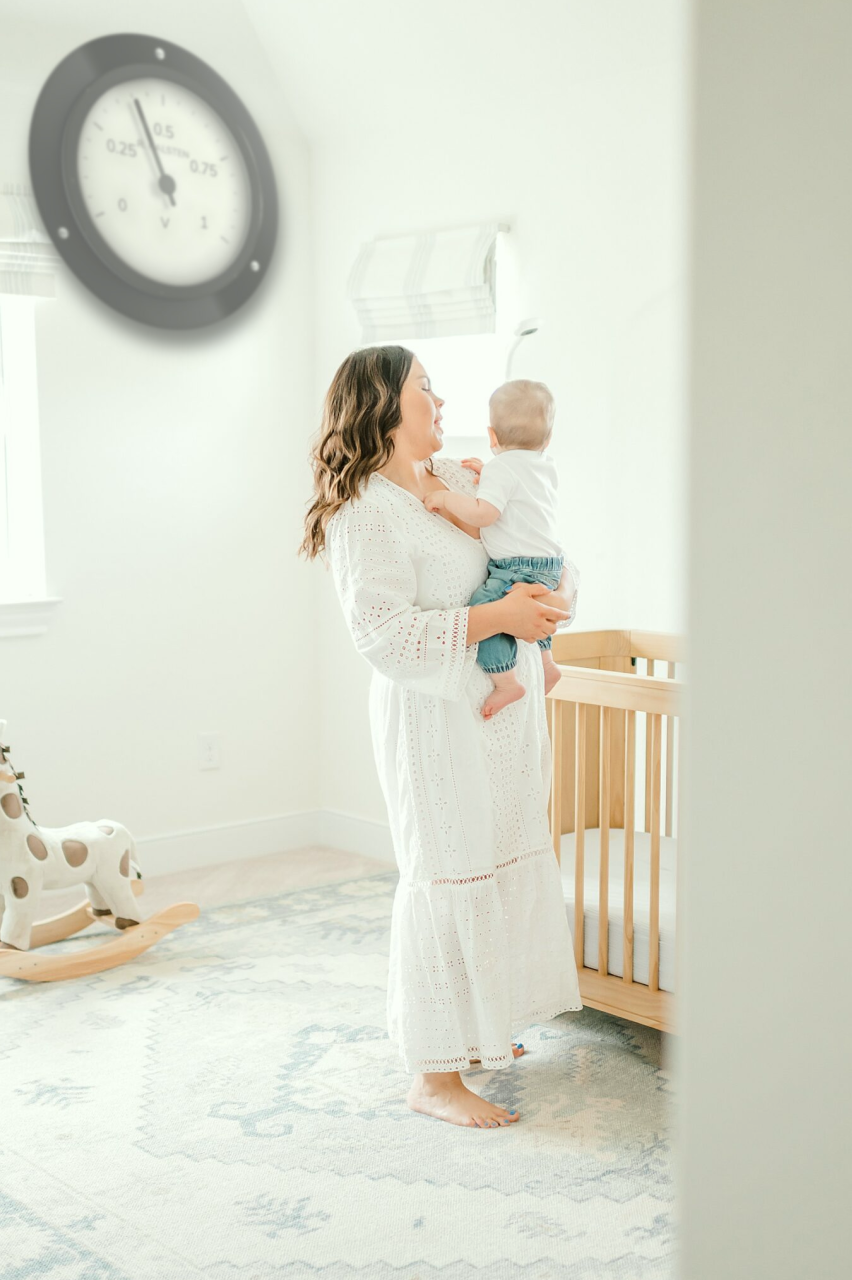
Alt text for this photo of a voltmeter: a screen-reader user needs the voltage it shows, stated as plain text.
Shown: 0.4 V
